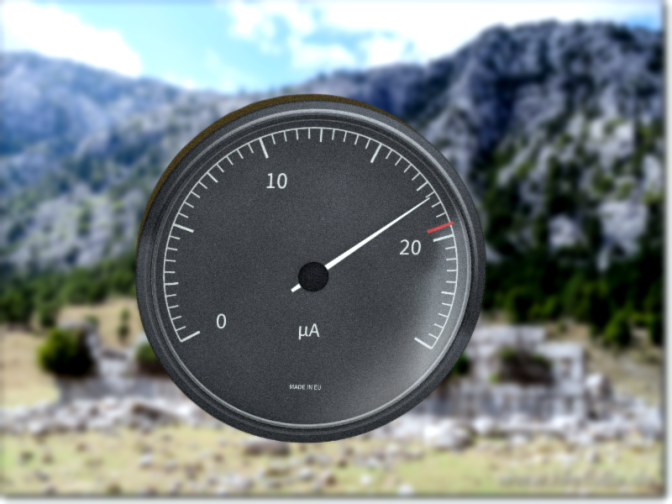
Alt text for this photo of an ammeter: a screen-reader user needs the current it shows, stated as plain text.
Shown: 18 µA
